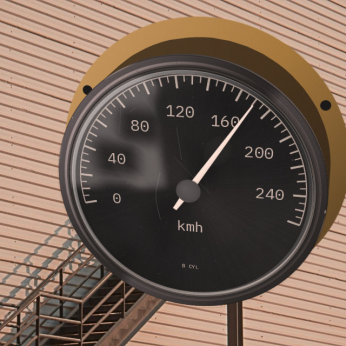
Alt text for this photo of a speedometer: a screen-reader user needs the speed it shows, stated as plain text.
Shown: 170 km/h
